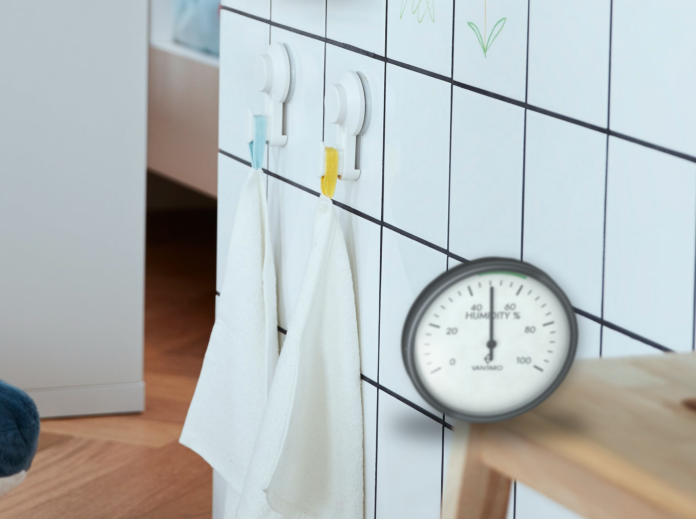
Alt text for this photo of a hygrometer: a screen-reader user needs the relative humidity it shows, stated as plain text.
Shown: 48 %
